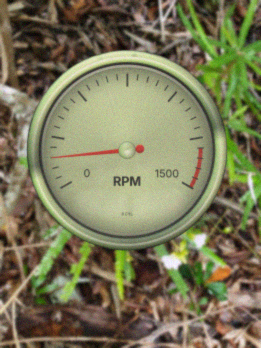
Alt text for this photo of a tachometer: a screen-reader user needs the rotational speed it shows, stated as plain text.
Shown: 150 rpm
